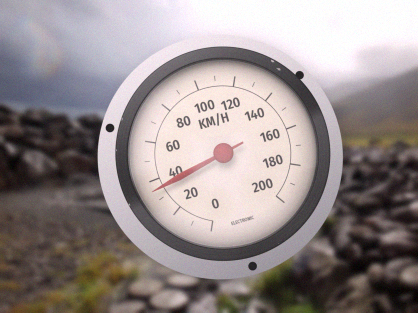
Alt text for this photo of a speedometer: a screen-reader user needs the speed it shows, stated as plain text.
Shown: 35 km/h
